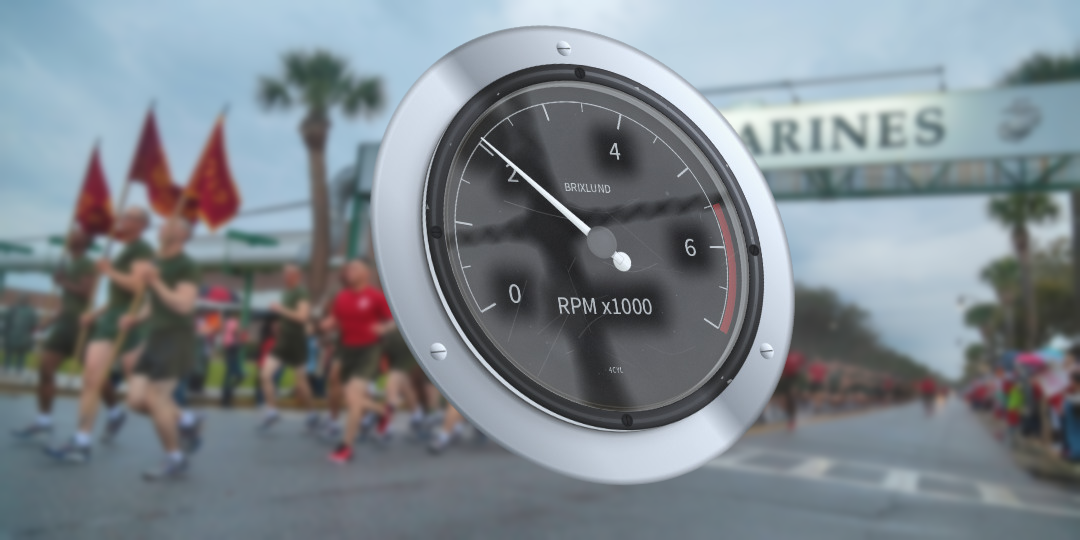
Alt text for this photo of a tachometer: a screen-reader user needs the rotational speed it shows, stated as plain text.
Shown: 2000 rpm
